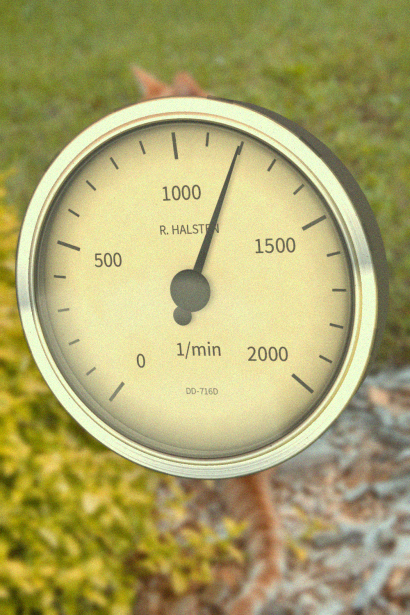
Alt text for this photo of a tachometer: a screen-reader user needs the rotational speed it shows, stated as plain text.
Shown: 1200 rpm
